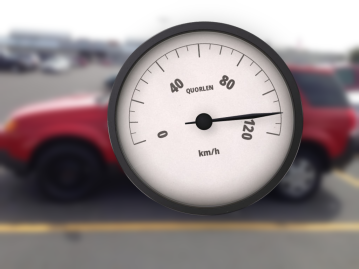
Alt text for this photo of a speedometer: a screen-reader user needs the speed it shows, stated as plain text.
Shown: 110 km/h
